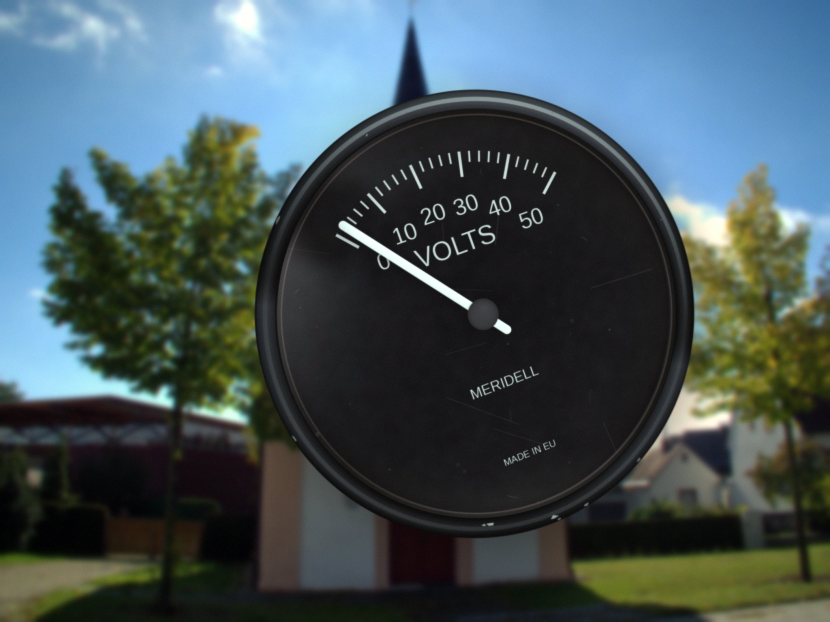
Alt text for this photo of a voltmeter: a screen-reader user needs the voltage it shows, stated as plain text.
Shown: 2 V
